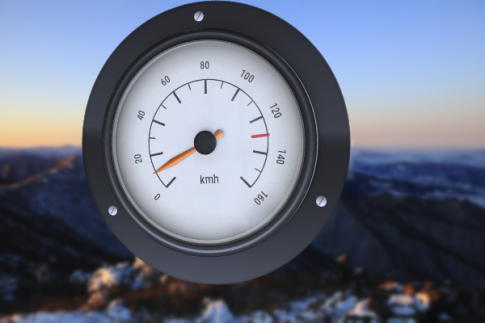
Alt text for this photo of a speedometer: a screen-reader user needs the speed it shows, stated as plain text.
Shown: 10 km/h
